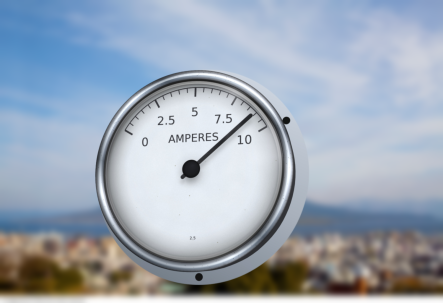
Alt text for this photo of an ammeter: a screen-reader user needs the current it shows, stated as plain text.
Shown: 9 A
